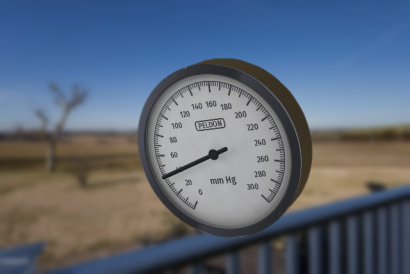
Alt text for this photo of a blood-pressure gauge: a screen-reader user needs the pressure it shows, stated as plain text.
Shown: 40 mmHg
